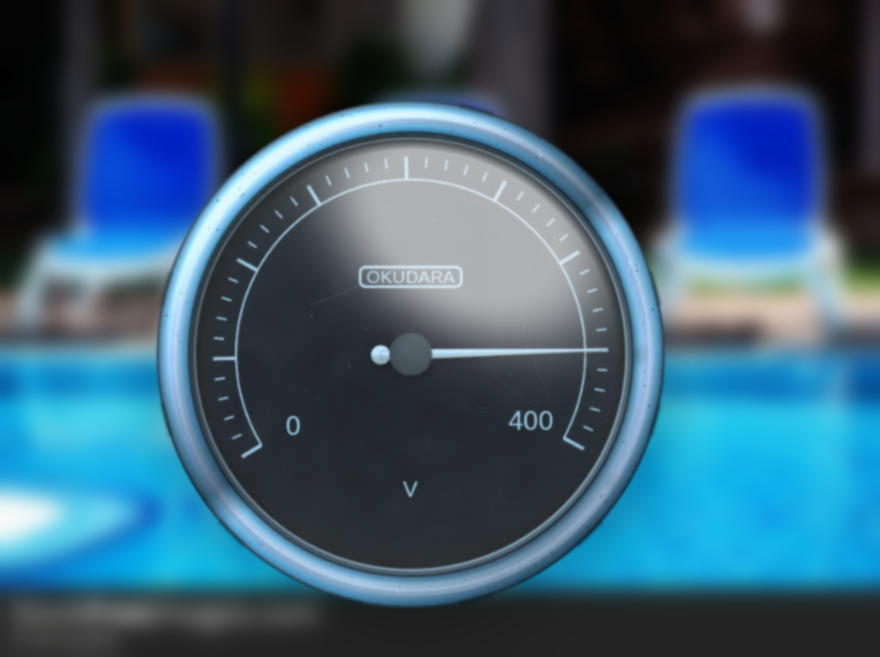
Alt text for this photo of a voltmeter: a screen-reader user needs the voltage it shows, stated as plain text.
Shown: 350 V
